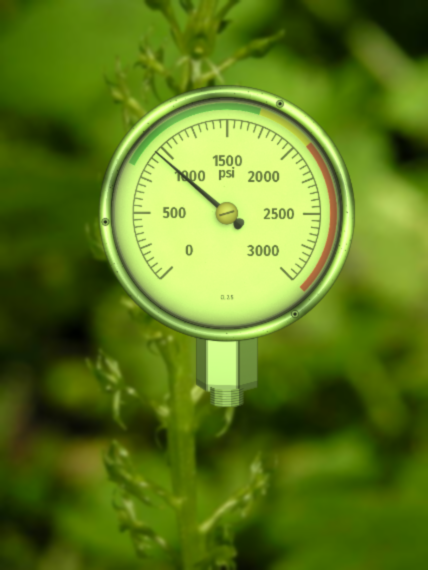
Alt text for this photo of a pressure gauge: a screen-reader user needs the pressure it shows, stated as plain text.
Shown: 950 psi
